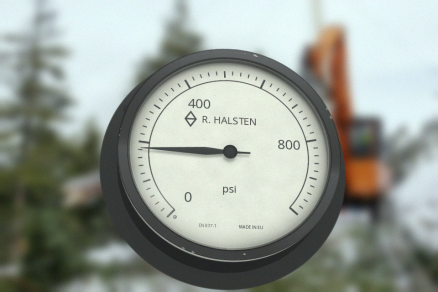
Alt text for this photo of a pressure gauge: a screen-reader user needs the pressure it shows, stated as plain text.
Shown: 180 psi
